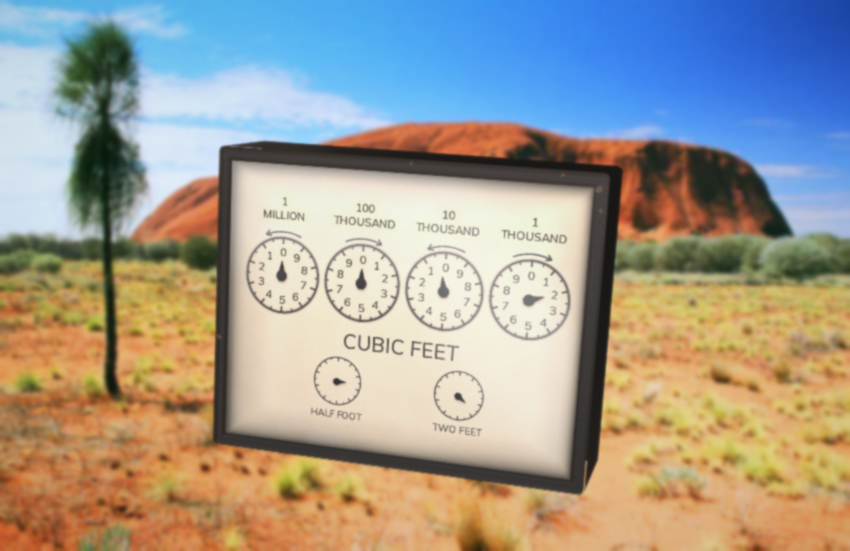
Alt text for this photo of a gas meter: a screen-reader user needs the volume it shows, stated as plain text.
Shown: 200 ft³
